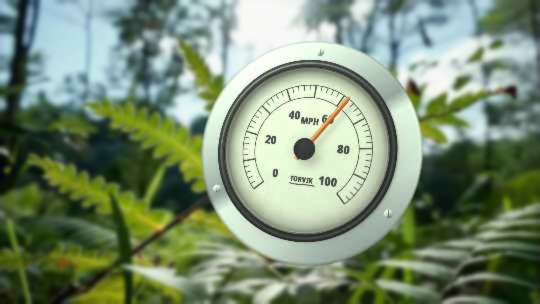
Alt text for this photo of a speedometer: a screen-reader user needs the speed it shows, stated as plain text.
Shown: 62 mph
